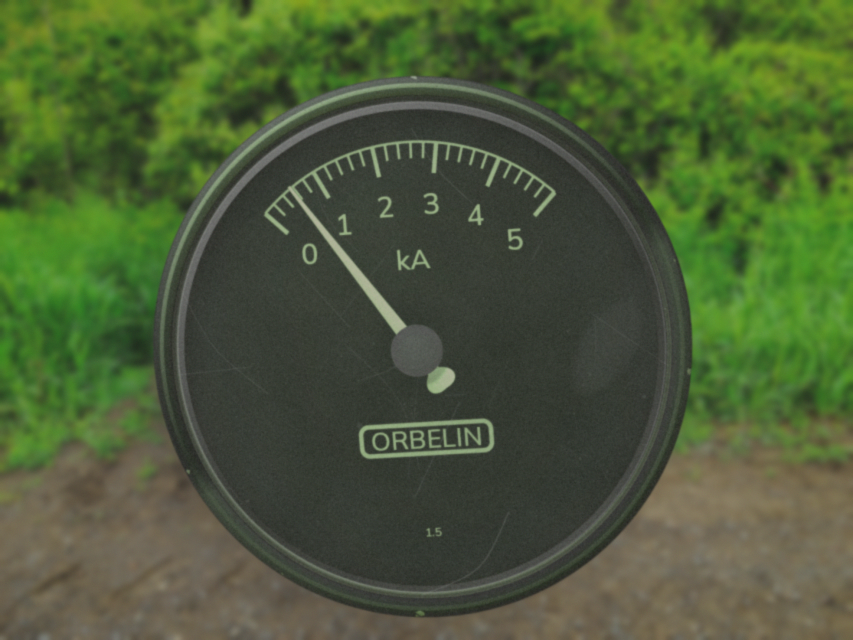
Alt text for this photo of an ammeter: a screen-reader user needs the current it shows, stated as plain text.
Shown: 0.6 kA
